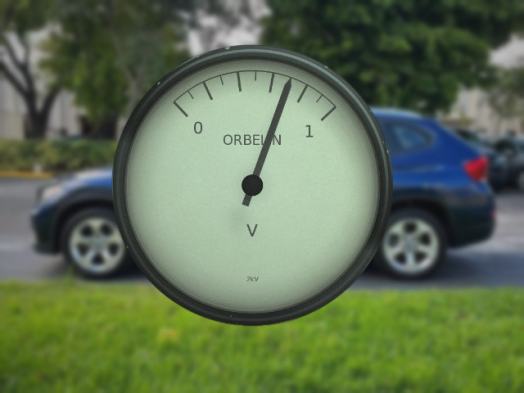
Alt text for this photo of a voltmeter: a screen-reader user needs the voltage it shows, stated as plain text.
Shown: 0.7 V
